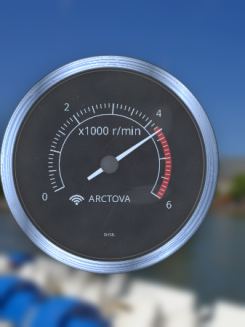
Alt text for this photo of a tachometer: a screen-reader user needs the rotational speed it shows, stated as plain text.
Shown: 4300 rpm
